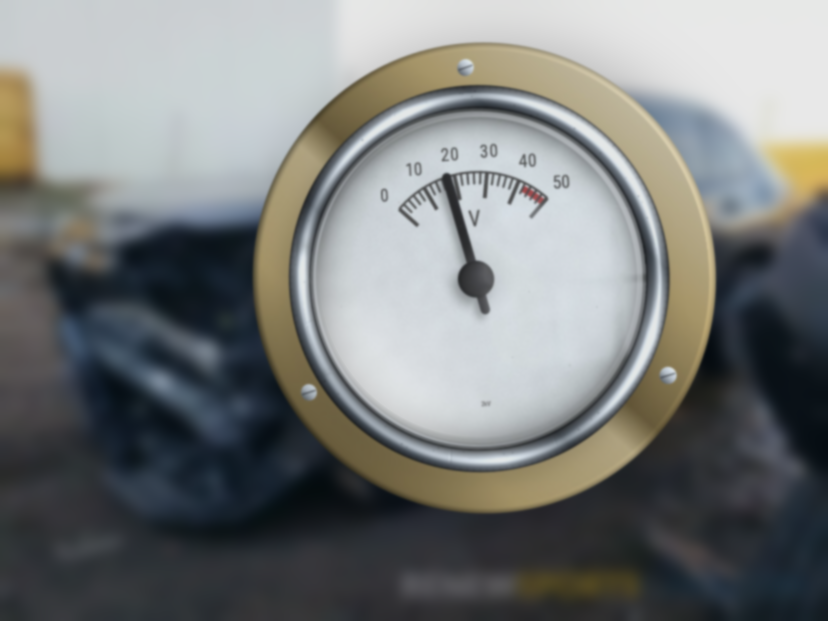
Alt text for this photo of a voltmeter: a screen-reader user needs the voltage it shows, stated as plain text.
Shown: 18 V
